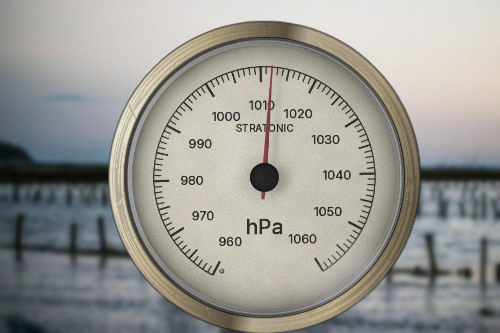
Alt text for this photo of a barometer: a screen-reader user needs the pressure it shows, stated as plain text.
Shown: 1012 hPa
